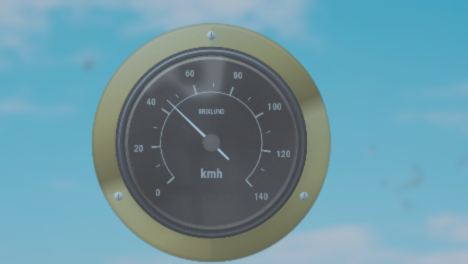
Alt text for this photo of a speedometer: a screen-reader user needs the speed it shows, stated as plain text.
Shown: 45 km/h
